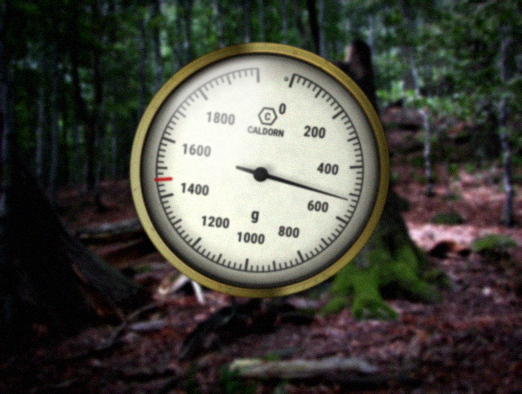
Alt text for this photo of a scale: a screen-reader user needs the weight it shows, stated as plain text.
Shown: 520 g
